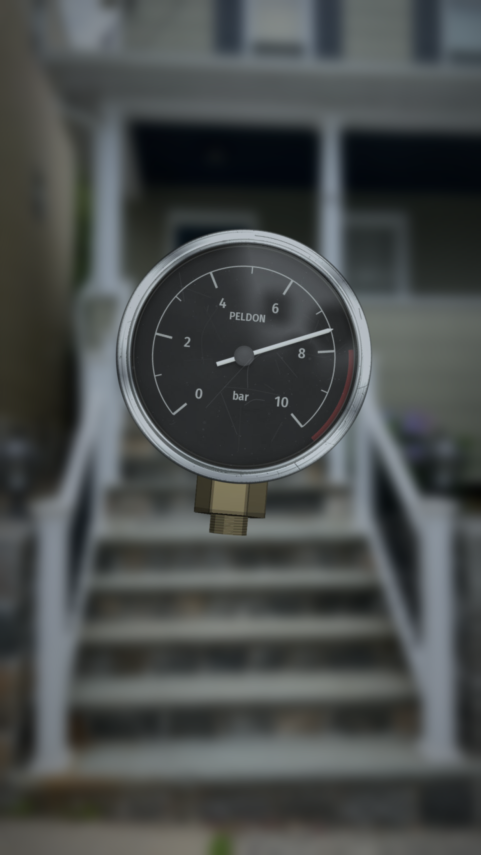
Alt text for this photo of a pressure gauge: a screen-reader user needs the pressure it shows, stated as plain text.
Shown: 7.5 bar
